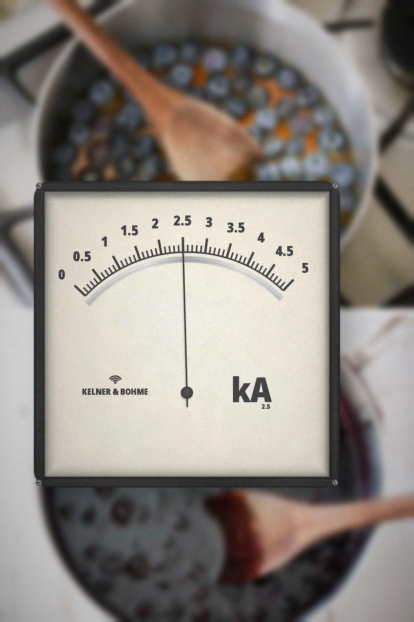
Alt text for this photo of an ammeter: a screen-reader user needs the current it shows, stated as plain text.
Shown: 2.5 kA
